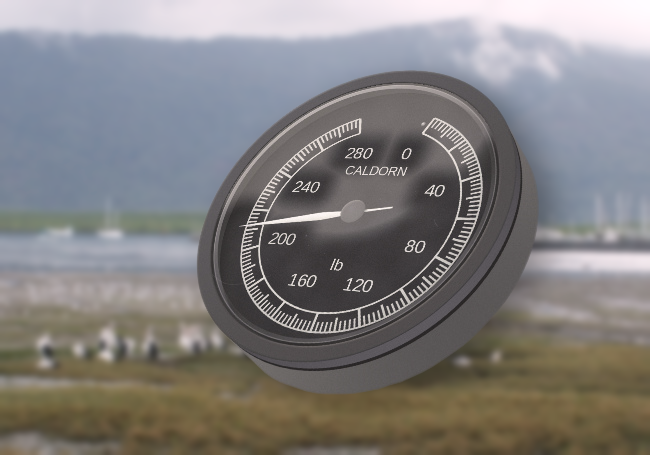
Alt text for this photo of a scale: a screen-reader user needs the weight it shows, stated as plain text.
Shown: 210 lb
